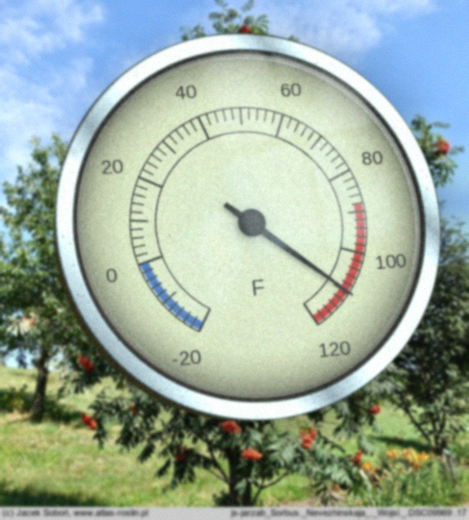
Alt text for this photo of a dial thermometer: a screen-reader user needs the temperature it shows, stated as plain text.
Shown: 110 °F
